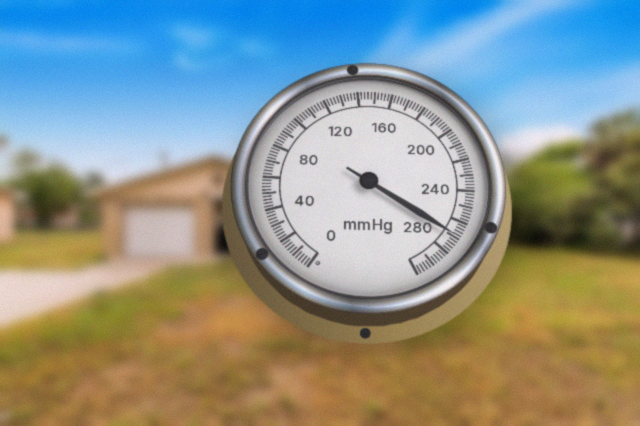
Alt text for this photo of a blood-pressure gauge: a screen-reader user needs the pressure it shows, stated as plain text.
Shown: 270 mmHg
